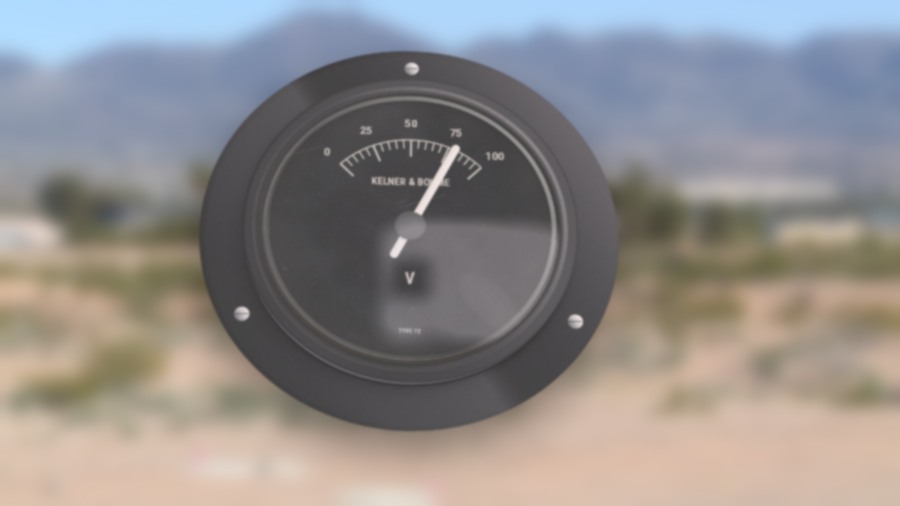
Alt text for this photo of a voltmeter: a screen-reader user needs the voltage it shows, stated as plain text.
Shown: 80 V
